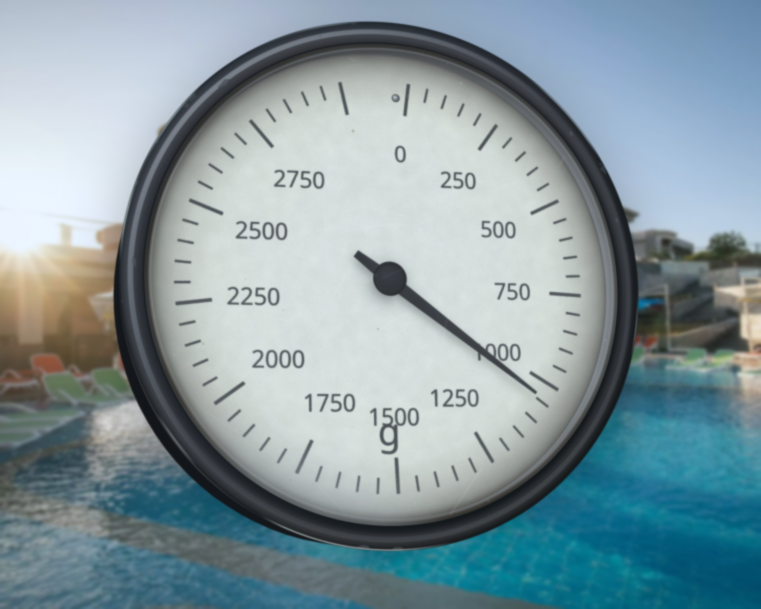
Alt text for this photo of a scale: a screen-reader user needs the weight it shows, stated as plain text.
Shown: 1050 g
